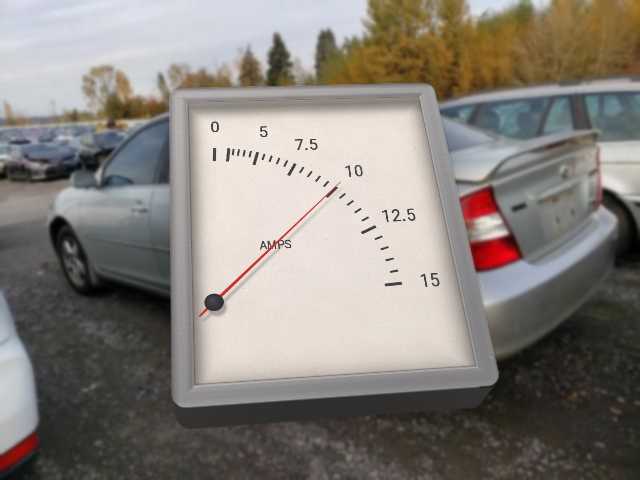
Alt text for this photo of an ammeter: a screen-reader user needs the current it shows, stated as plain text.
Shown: 10 A
